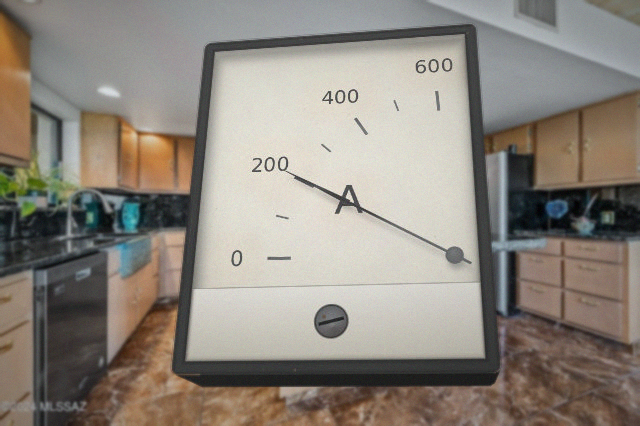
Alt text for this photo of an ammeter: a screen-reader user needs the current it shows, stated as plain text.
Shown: 200 A
